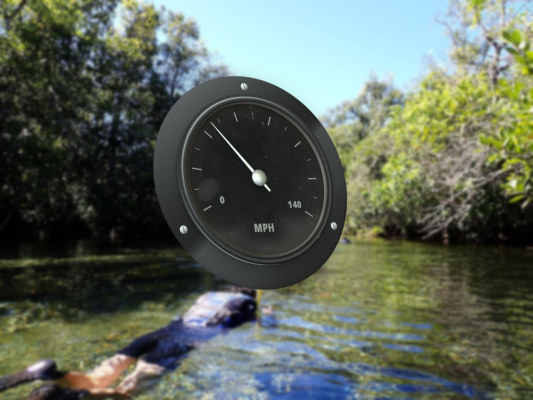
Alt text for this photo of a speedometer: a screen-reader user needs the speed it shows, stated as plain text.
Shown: 45 mph
